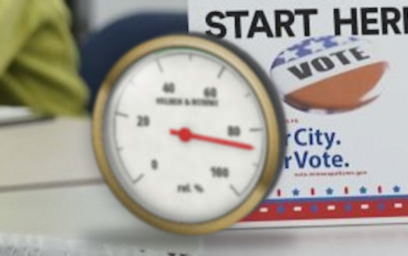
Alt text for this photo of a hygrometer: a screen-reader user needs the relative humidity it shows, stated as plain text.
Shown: 85 %
